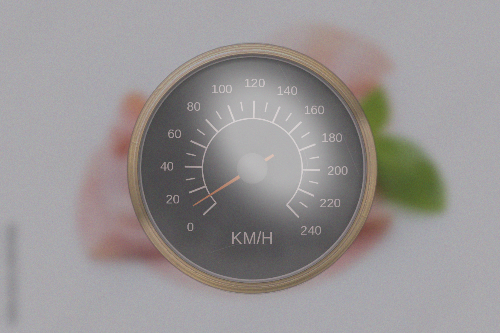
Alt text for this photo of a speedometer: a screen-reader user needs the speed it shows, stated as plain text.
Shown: 10 km/h
